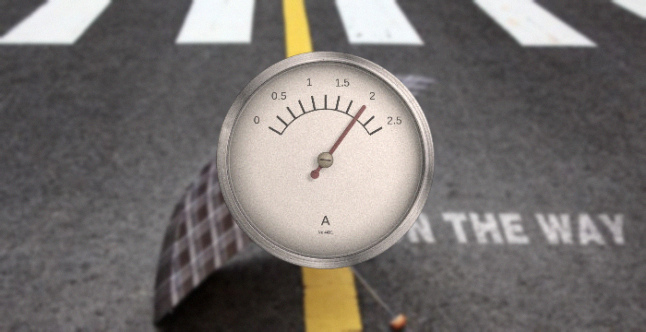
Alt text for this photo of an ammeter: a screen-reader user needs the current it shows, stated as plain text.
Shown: 2 A
